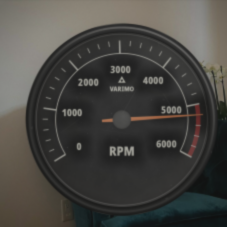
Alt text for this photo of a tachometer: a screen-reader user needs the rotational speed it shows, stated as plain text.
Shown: 5200 rpm
